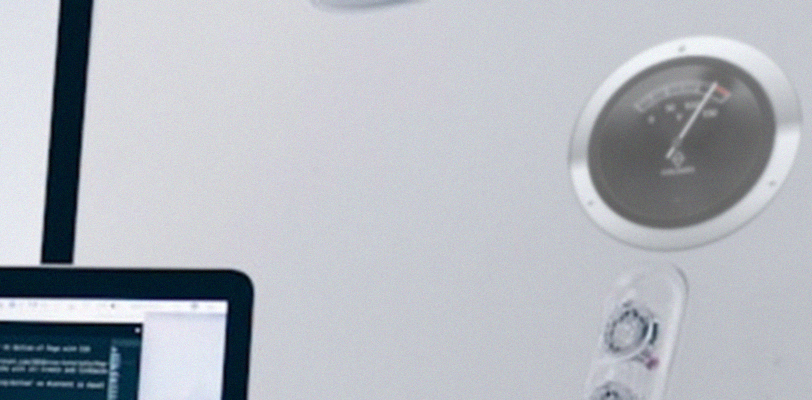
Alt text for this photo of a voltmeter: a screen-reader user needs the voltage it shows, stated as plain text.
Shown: 125 V
